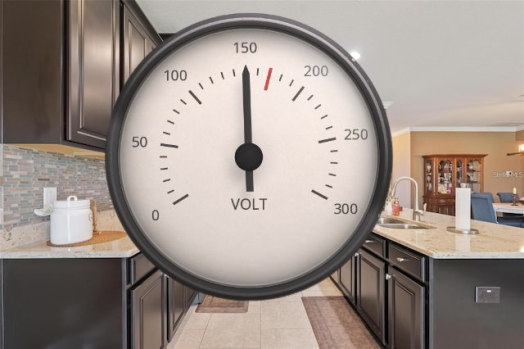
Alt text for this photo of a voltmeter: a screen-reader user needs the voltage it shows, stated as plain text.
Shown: 150 V
